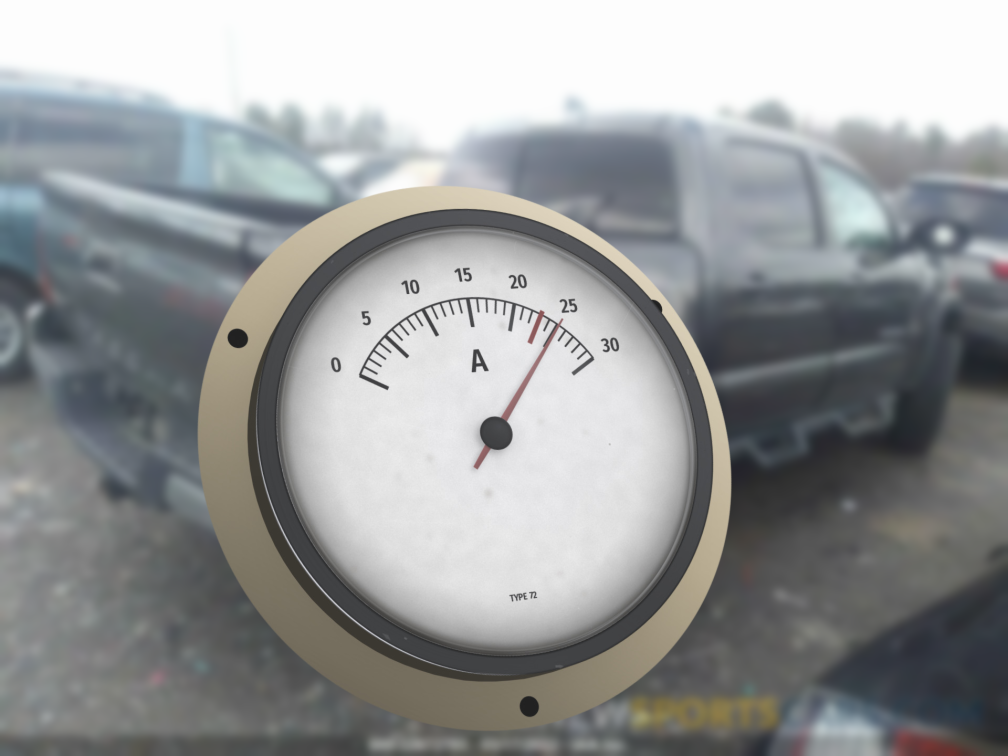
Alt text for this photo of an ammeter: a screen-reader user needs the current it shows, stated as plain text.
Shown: 25 A
